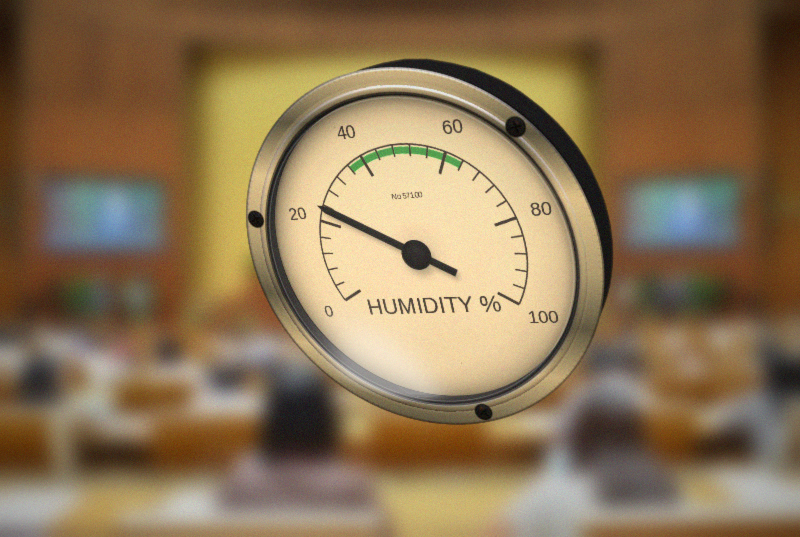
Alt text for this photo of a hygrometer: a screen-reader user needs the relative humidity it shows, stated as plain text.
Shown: 24 %
